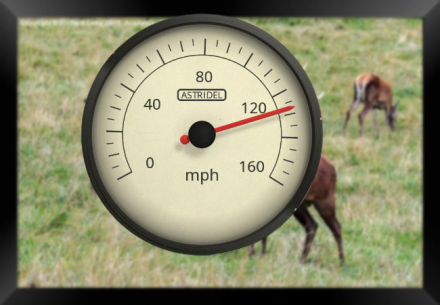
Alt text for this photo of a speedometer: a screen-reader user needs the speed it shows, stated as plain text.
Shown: 127.5 mph
